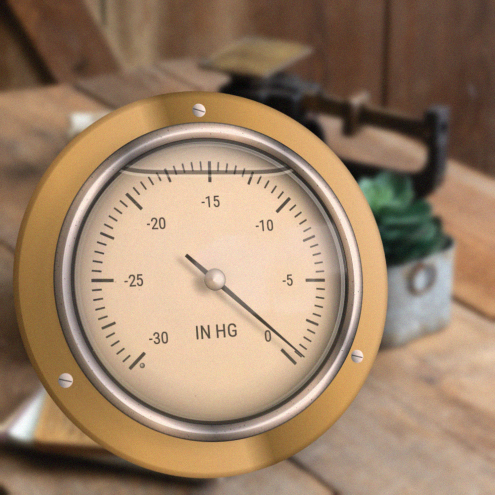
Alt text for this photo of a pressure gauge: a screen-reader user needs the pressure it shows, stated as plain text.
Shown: -0.5 inHg
